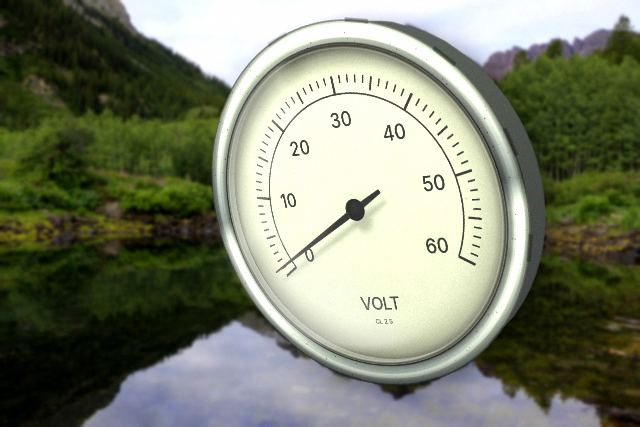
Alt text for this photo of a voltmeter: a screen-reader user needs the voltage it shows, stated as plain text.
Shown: 1 V
